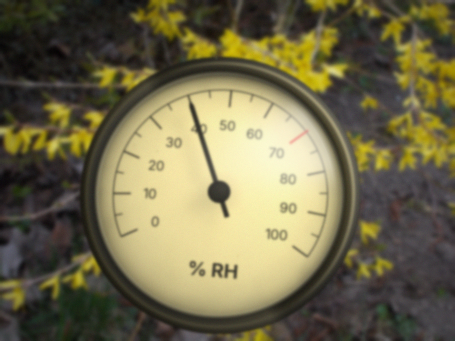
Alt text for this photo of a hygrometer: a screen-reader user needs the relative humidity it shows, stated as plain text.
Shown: 40 %
